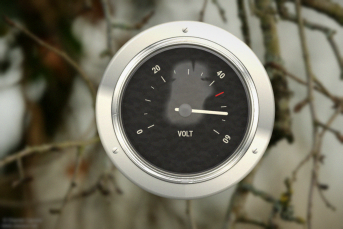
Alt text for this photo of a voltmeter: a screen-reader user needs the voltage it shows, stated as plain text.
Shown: 52.5 V
